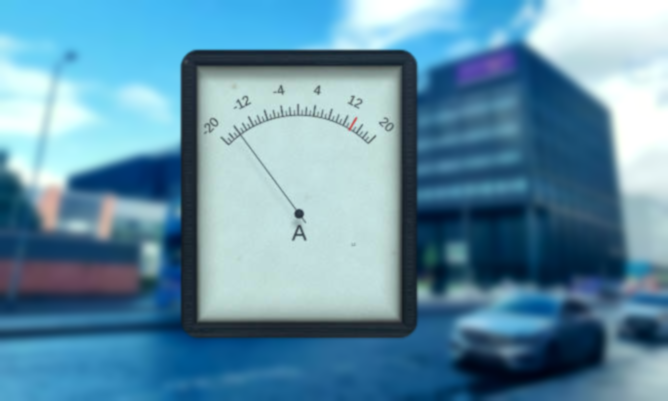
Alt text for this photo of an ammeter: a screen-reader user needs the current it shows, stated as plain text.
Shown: -16 A
